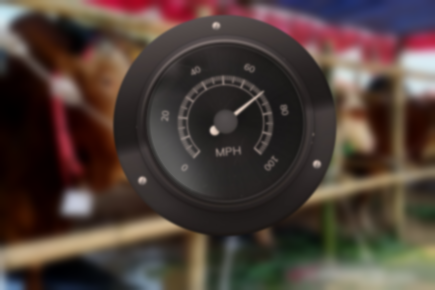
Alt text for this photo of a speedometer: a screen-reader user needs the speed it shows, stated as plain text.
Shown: 70 mph
